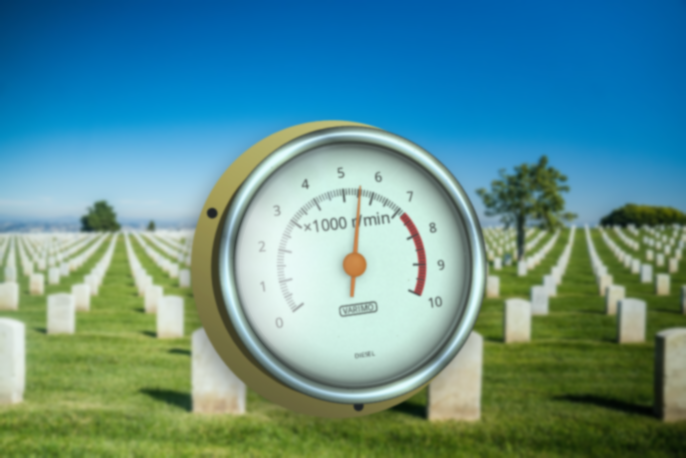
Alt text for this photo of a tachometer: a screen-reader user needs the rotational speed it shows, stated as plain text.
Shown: 5500 rpm
